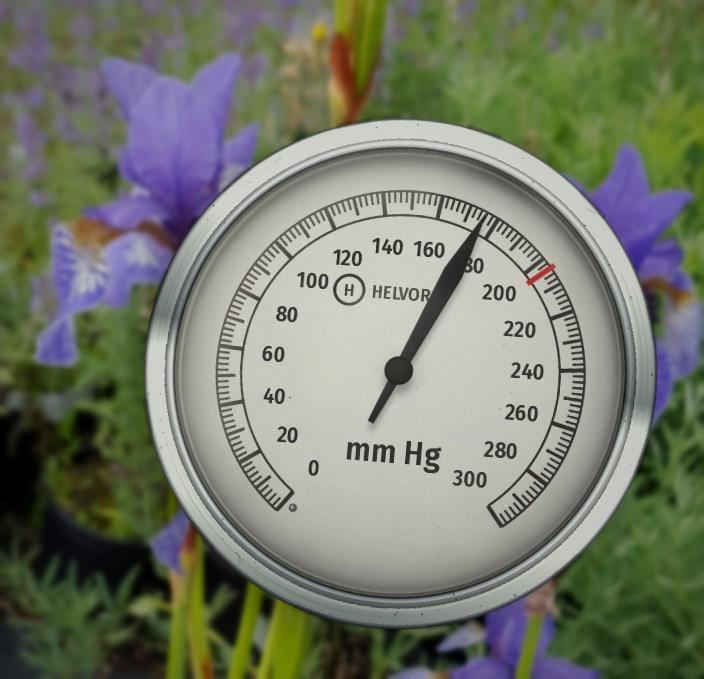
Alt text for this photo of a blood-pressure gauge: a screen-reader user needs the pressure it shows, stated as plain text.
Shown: 176 mmHg
